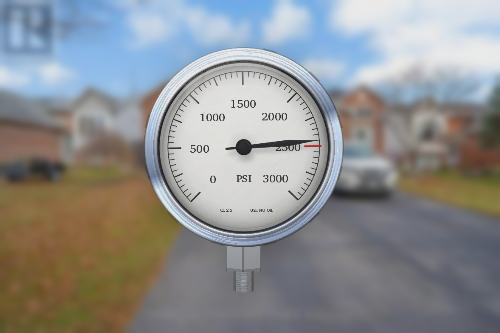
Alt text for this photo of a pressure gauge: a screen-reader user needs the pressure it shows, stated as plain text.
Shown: 2450 psi
